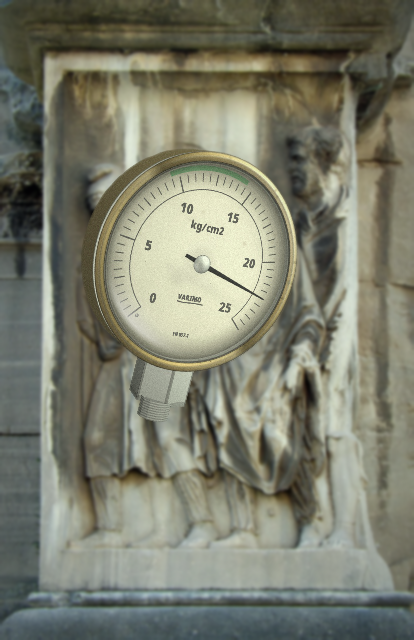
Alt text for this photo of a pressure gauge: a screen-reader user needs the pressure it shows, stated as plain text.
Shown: 22.5 kg/cm²
